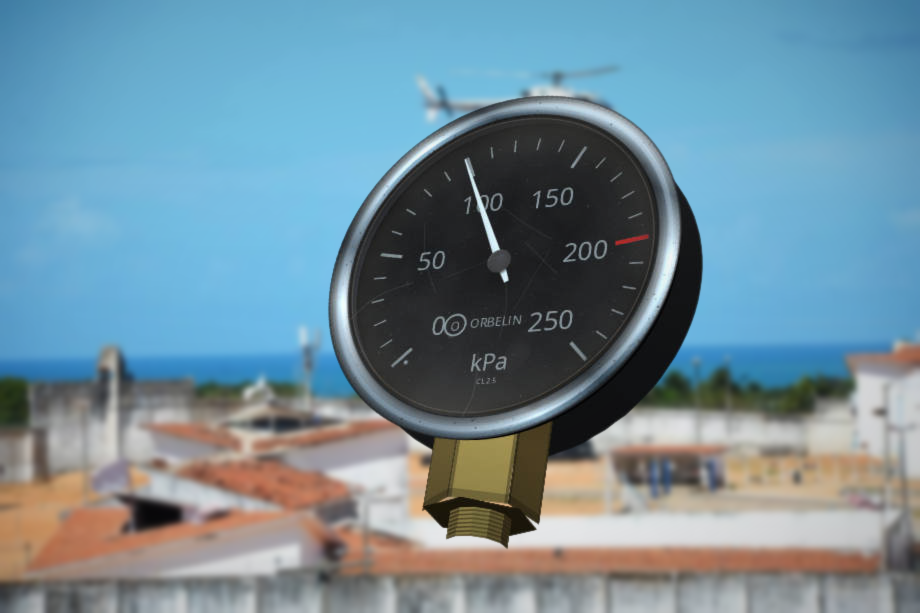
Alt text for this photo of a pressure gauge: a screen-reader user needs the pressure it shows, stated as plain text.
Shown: 100 kPa
